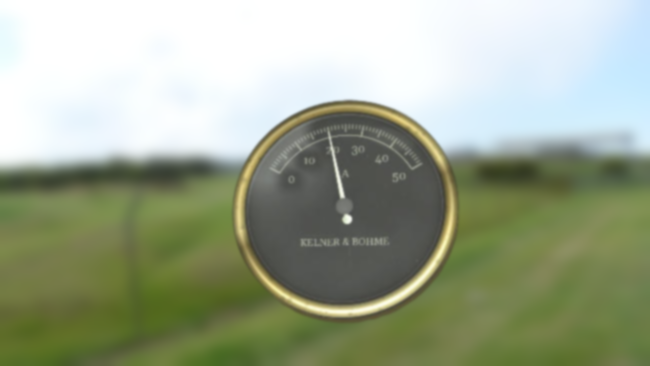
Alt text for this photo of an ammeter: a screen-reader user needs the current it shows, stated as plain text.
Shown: 20 A
